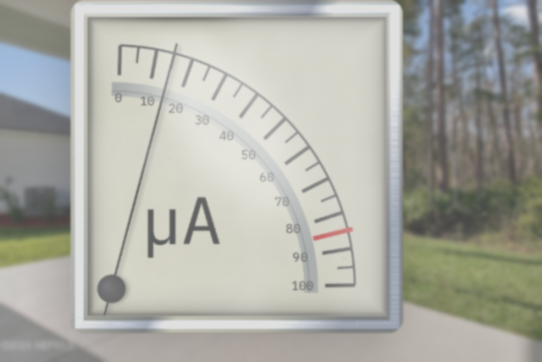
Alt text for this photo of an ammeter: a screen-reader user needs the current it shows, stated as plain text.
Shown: 15 µA
